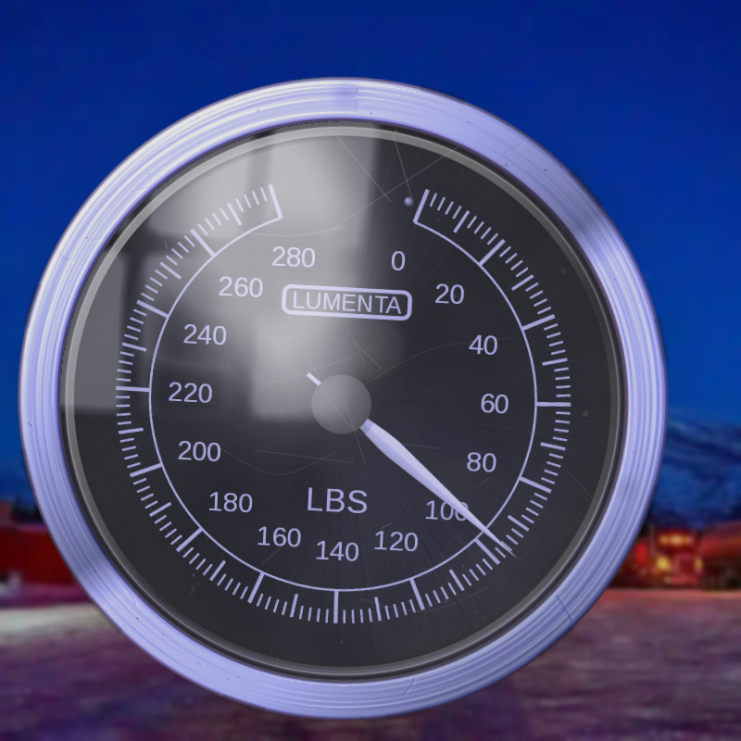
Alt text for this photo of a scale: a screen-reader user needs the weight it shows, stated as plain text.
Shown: 96 lb
